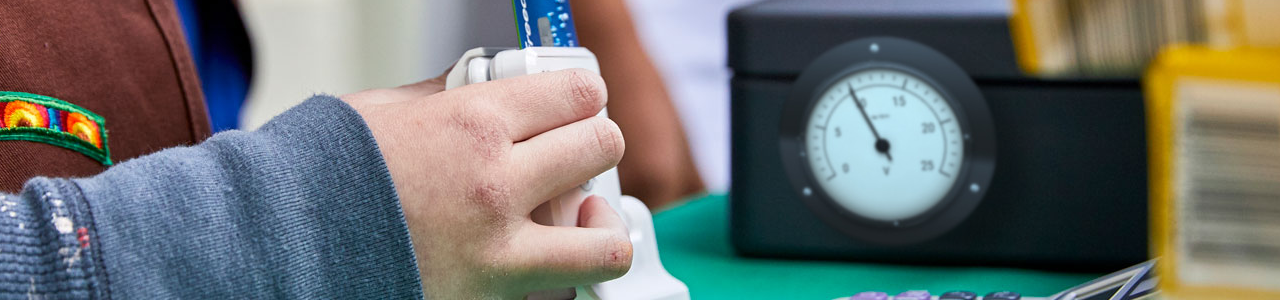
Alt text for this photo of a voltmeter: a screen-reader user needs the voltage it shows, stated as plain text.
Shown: 10 V
